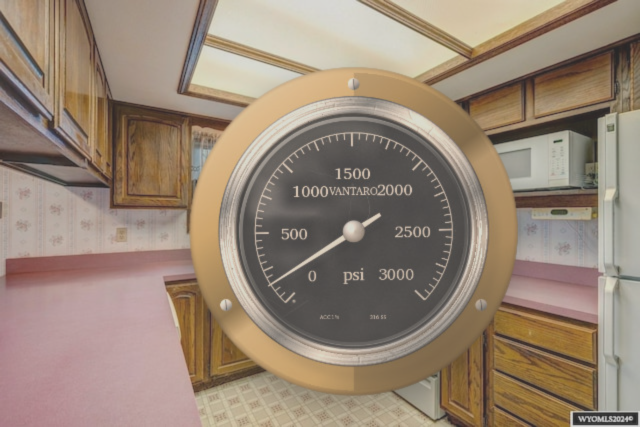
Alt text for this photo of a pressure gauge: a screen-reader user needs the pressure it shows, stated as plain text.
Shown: 150 psi
